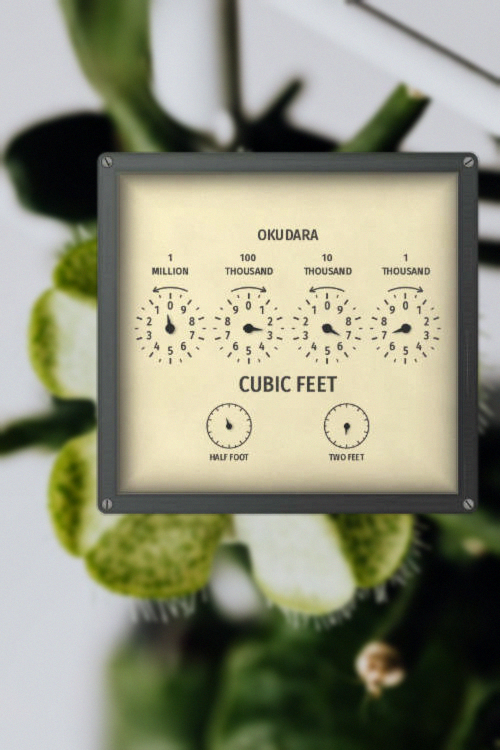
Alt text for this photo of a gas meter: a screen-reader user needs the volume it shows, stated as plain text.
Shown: 26700 ft³
